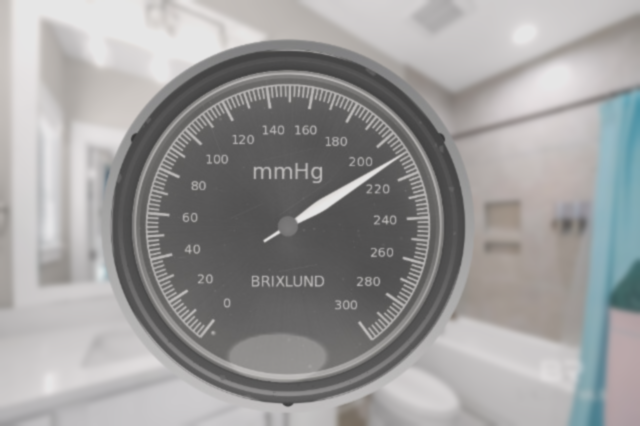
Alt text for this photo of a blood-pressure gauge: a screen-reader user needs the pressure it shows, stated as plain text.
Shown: 210 mmHg
